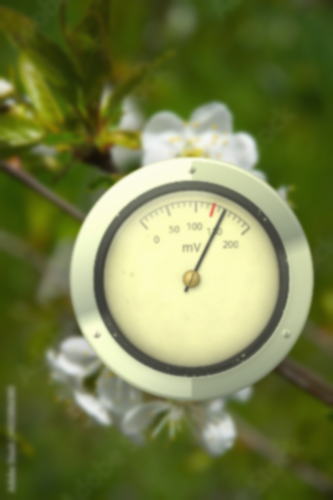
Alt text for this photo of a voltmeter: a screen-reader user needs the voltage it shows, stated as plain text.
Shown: 150 mV
